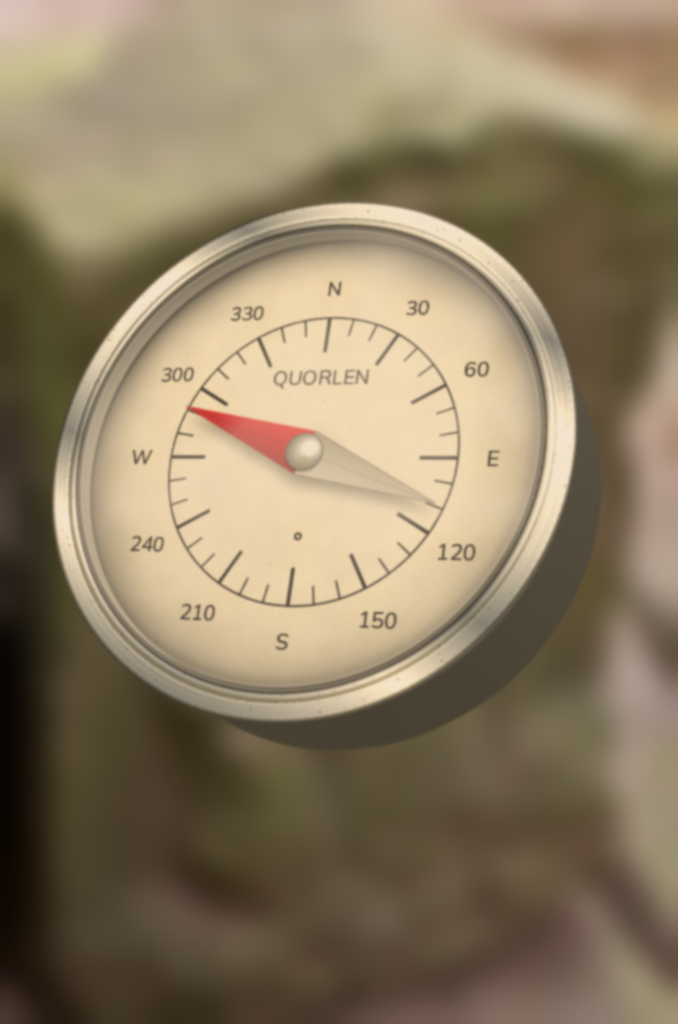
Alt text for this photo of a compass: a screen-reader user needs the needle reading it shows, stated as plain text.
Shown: 290 °
